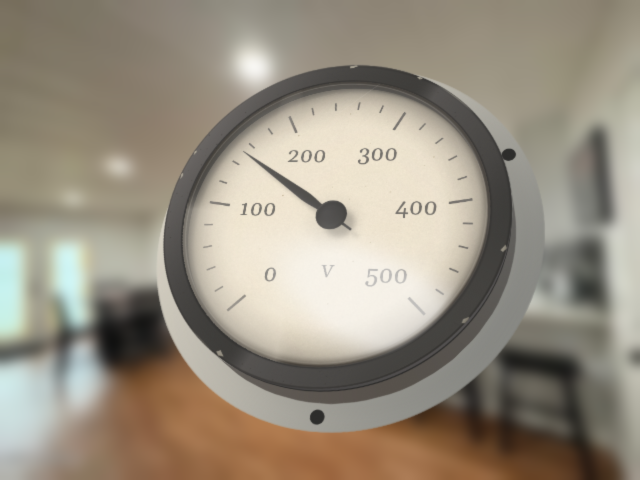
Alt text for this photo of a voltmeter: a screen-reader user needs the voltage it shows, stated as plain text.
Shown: 150 V
